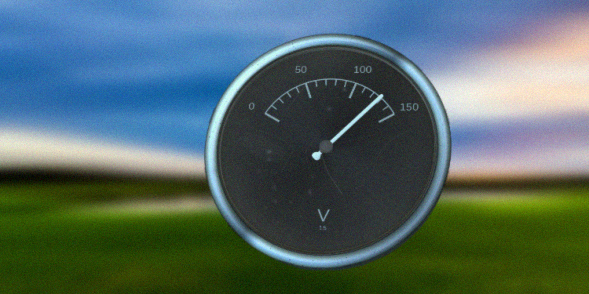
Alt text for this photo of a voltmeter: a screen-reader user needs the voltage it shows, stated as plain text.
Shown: 130 V
